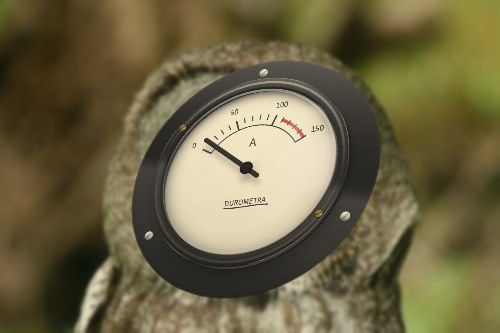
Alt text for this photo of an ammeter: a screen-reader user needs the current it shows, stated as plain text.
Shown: 10 A
